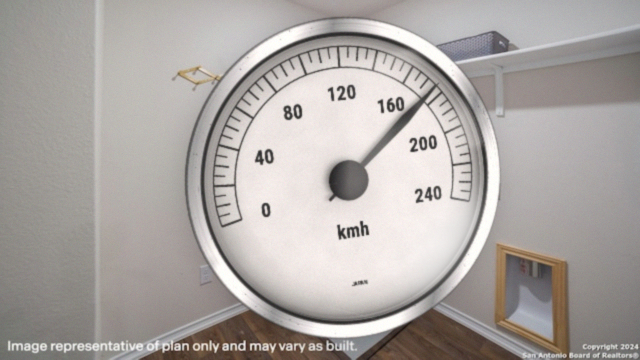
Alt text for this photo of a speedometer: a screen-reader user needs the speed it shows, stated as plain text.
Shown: 175 km/h
